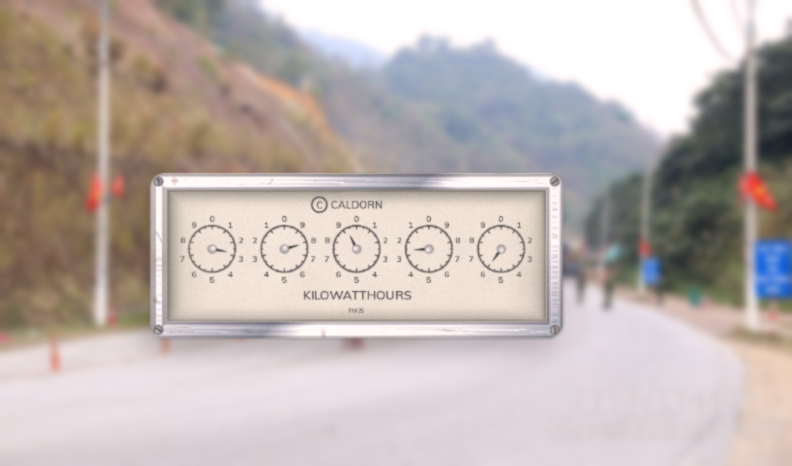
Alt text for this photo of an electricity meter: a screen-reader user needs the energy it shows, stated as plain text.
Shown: 27926 kWh
